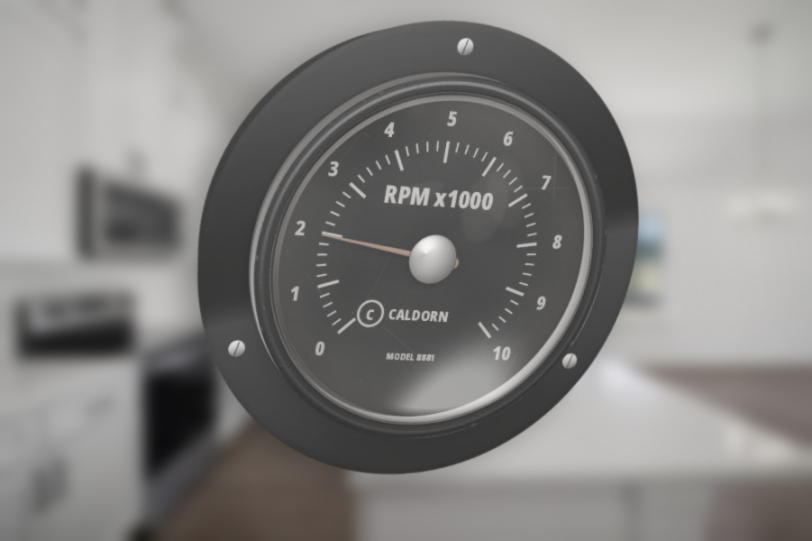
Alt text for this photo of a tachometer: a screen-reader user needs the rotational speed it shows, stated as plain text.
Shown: 2000 rpm
